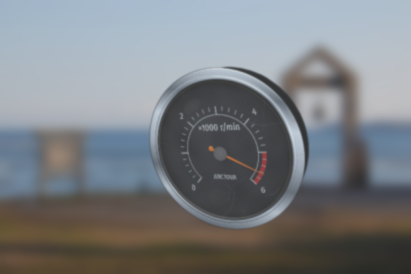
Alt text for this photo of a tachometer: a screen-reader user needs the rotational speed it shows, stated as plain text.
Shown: 5600 rpm
